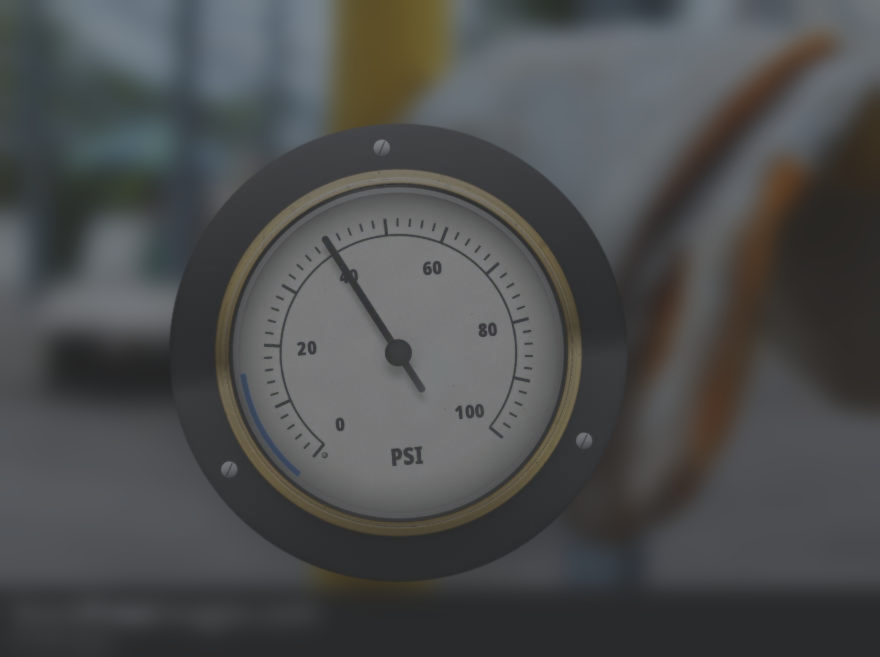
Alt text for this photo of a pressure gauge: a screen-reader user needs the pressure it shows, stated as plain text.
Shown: 40 psi
